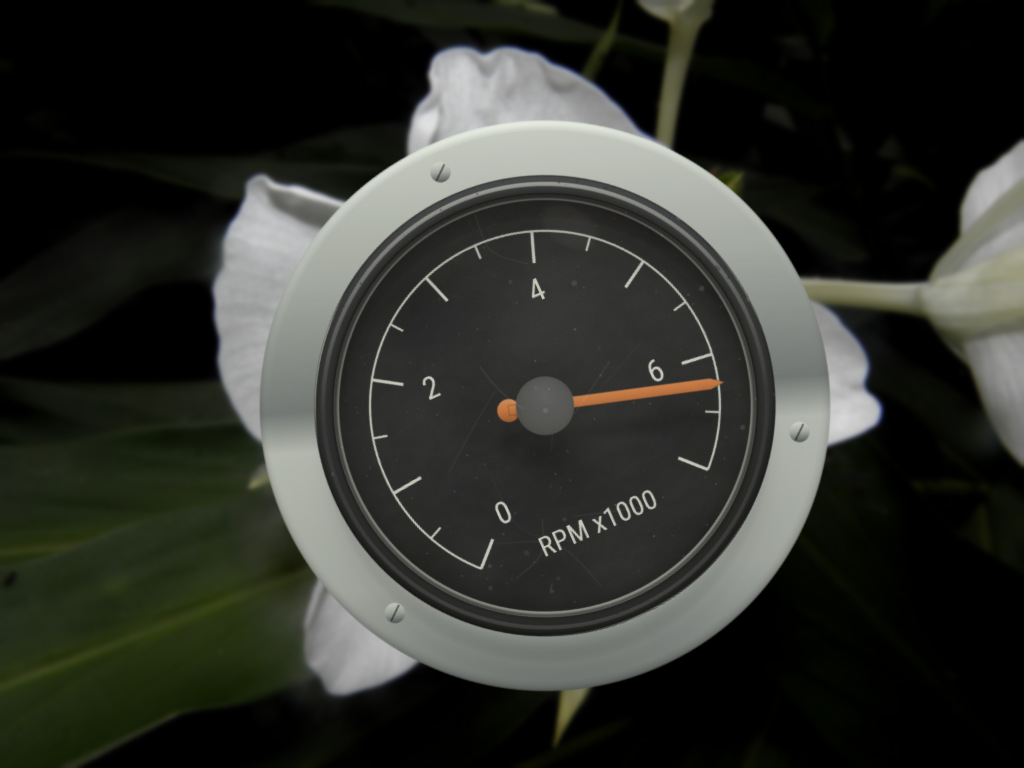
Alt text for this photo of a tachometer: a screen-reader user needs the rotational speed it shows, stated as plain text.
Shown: 6250 rpm
